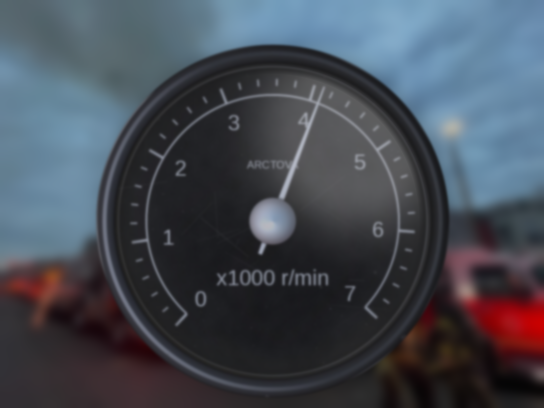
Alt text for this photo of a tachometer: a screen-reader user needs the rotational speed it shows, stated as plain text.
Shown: 4100 rpm
